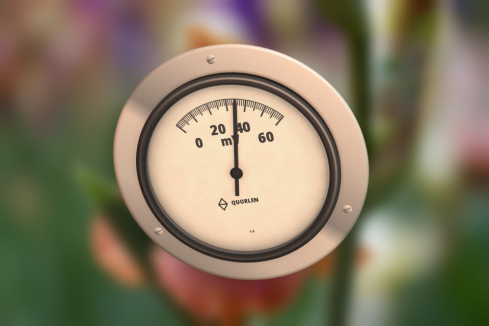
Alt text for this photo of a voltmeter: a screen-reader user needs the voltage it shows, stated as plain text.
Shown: 35 mV
